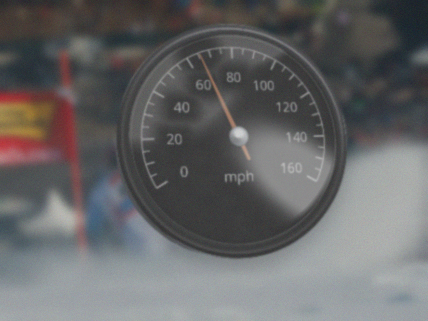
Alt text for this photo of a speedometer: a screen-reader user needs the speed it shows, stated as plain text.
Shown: 65 mph
